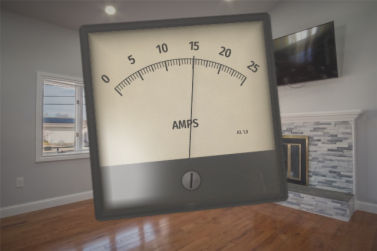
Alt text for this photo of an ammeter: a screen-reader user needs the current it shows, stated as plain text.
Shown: 15 A
